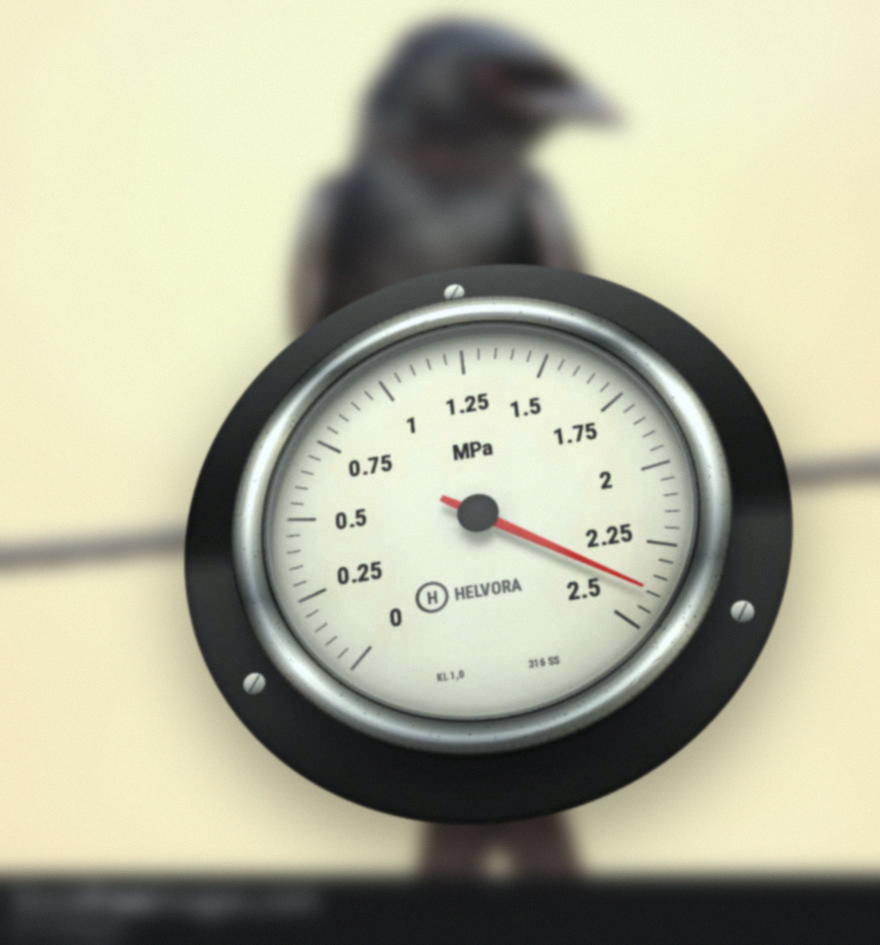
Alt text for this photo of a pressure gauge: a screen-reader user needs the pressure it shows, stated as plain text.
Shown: 2.4 MPa
